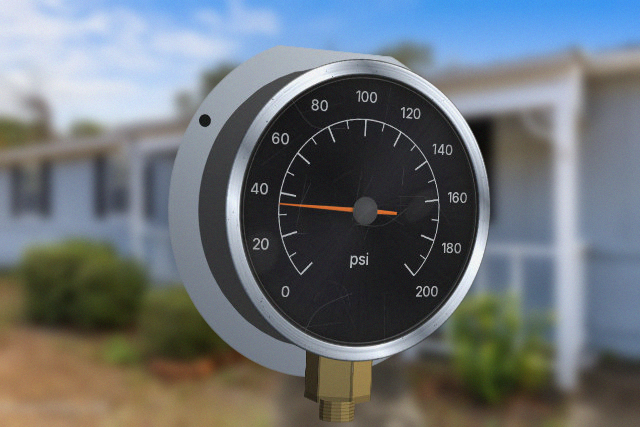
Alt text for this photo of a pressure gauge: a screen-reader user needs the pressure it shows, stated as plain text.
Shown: 35 psi
